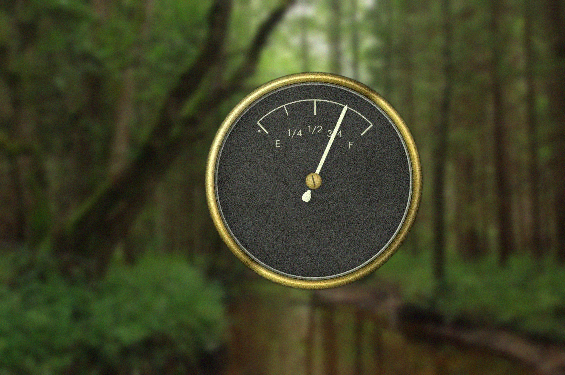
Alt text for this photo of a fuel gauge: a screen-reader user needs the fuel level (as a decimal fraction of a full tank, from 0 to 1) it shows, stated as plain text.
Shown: 0.75
